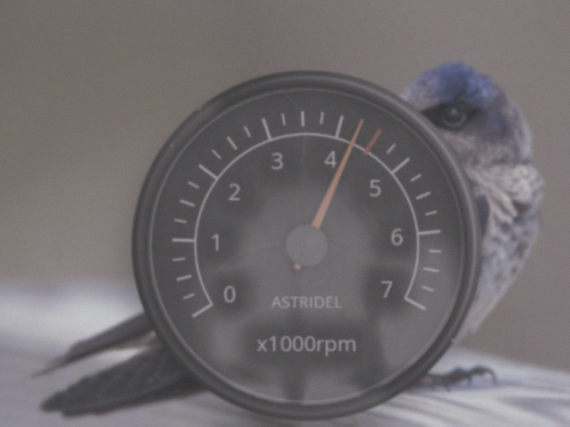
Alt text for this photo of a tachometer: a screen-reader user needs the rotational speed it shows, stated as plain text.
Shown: 4250 rpm
